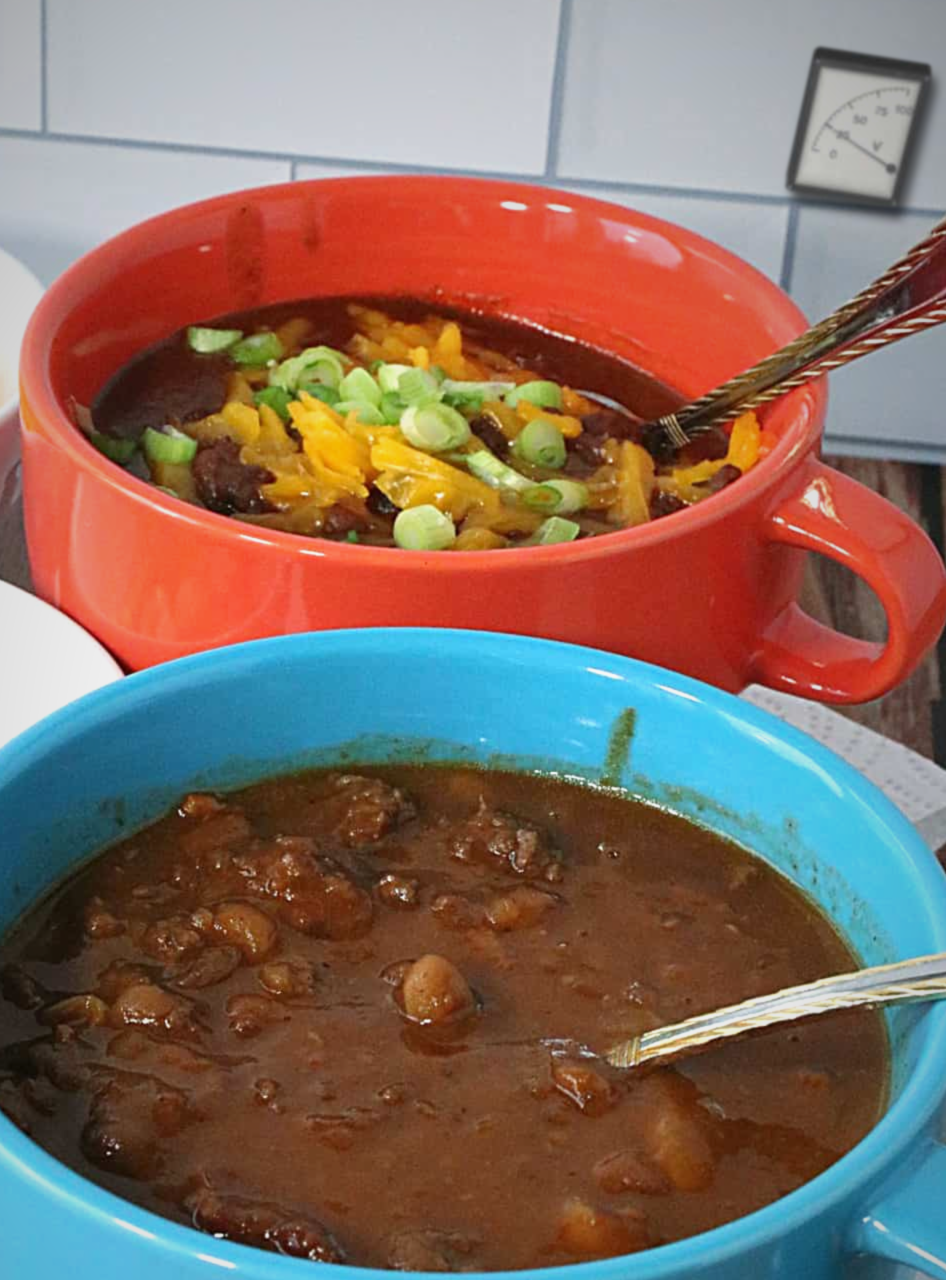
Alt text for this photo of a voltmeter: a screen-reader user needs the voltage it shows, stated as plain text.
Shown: 25 V
